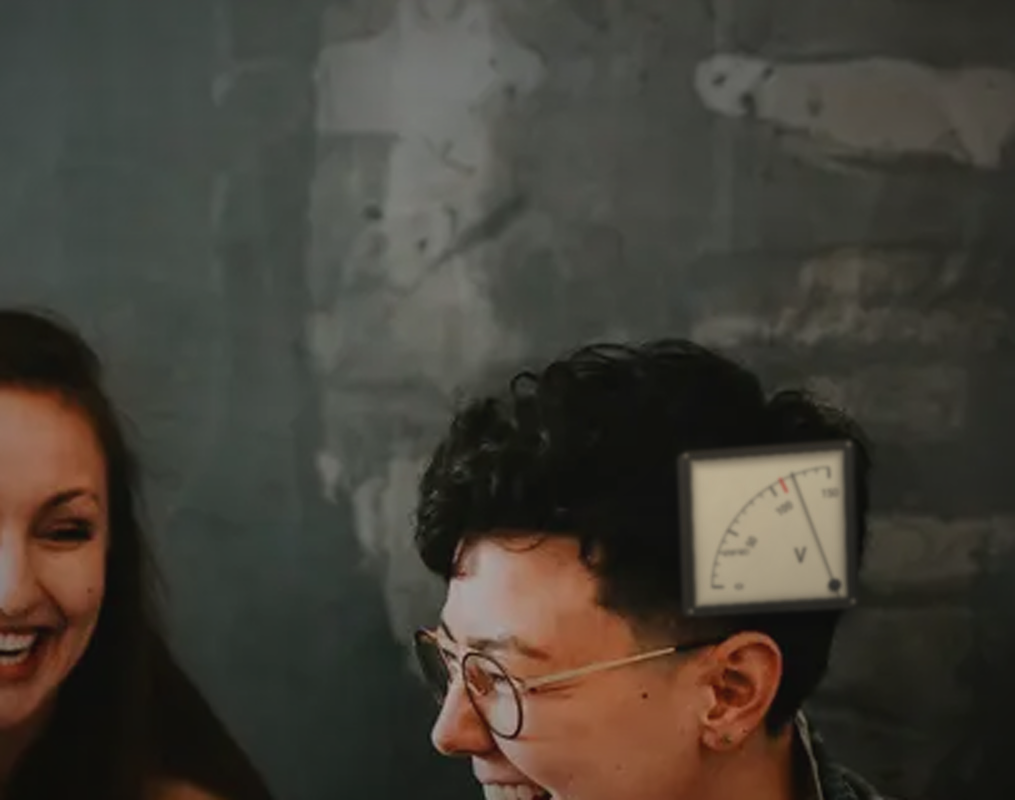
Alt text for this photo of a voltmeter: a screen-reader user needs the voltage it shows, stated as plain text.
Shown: 120 V
